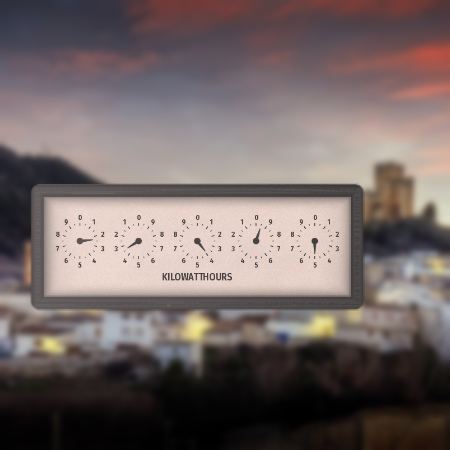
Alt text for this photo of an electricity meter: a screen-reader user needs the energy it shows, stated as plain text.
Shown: 23395 kWh
